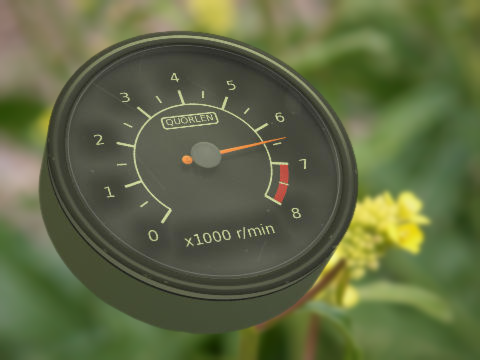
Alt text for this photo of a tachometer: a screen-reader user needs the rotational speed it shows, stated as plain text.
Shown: 6500 rpm
